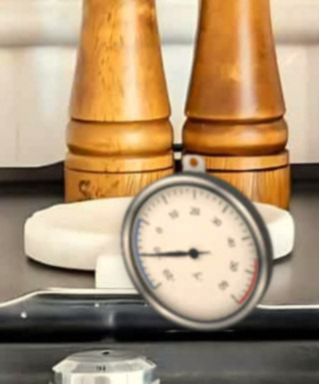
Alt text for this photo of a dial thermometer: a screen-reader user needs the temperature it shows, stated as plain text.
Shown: -10 °C
